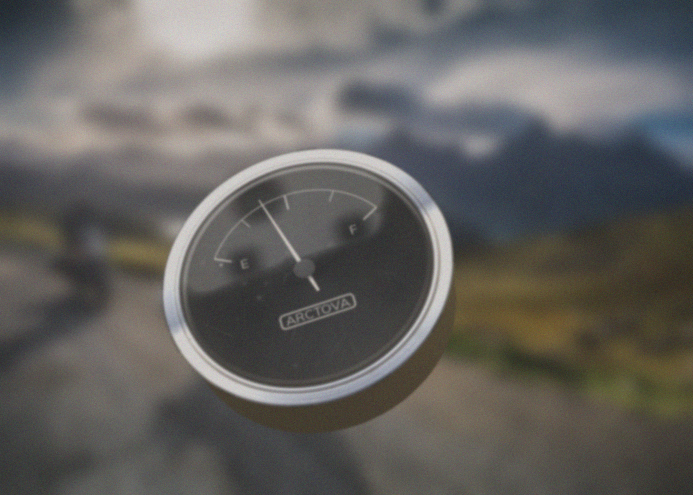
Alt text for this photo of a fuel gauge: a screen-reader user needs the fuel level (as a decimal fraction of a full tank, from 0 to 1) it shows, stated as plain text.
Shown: 0.375
